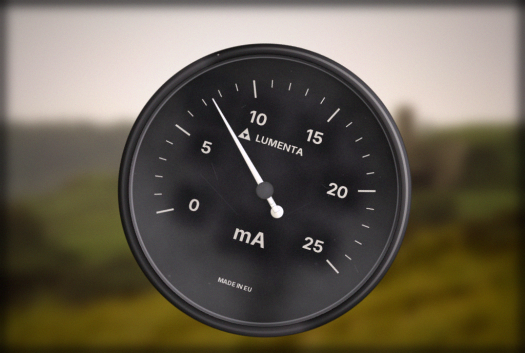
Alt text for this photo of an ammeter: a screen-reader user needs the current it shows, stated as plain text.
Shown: 7.5 mA
